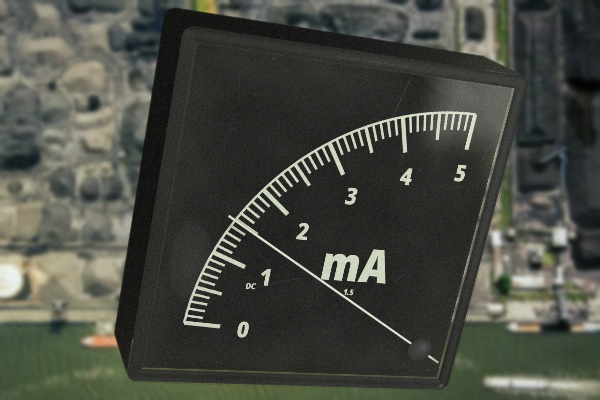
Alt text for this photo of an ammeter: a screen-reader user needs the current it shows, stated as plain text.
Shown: 1.5 mA
